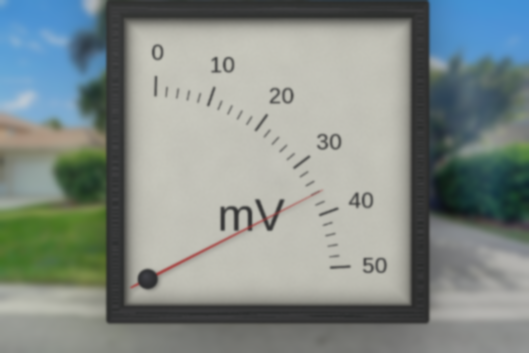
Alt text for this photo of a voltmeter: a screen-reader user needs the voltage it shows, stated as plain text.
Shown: 36 mV
